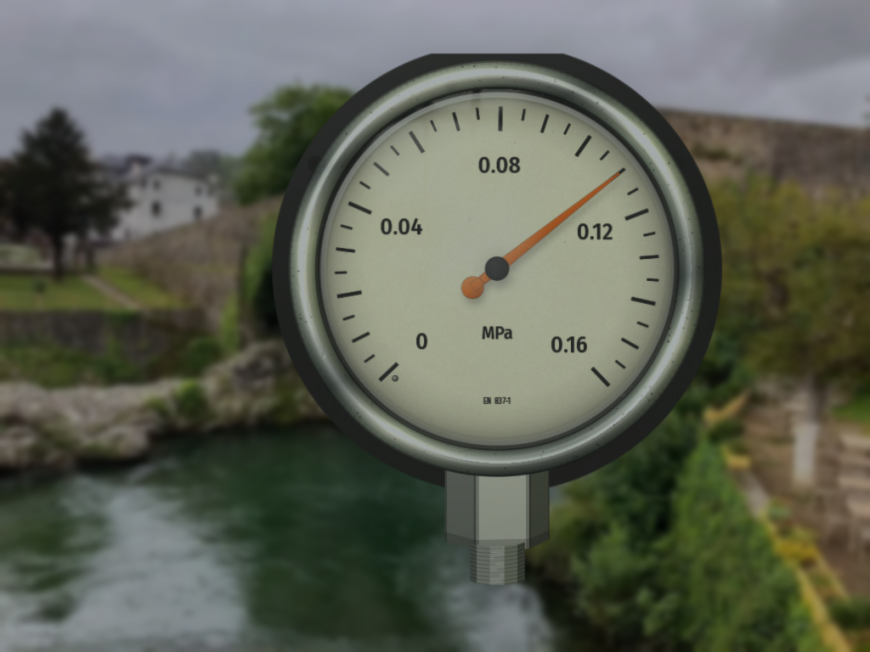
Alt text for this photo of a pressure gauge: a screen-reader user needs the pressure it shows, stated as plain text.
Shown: 0.11 MPa
